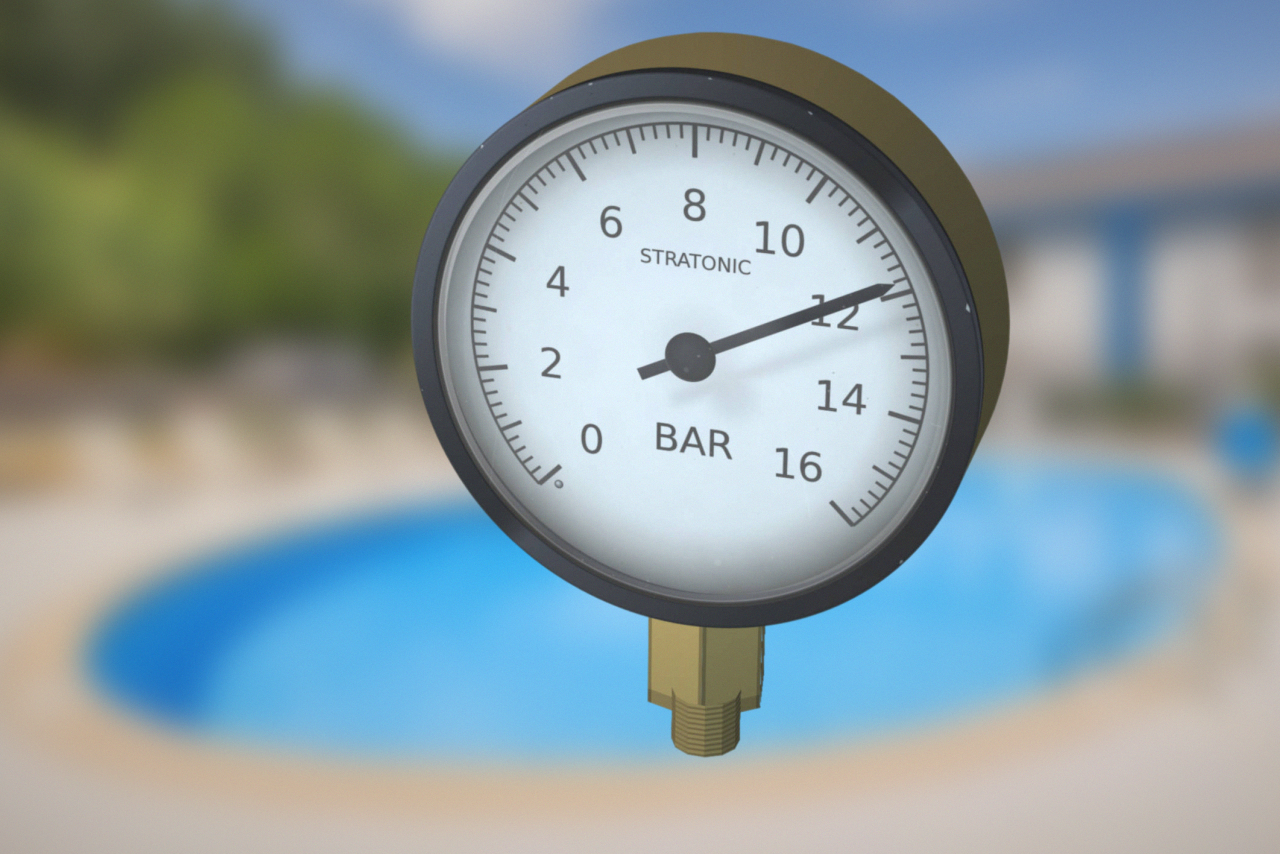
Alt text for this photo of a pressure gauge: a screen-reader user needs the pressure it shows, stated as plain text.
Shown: 11.8 bar
